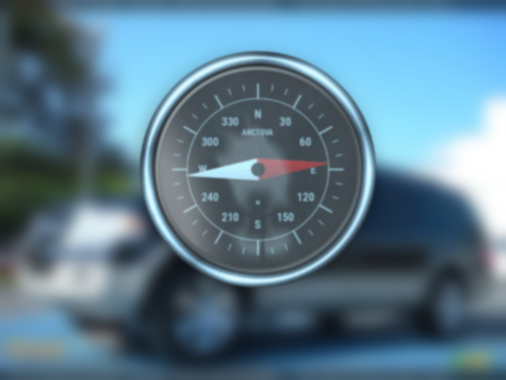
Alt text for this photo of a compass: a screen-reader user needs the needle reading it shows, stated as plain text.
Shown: 85 °
